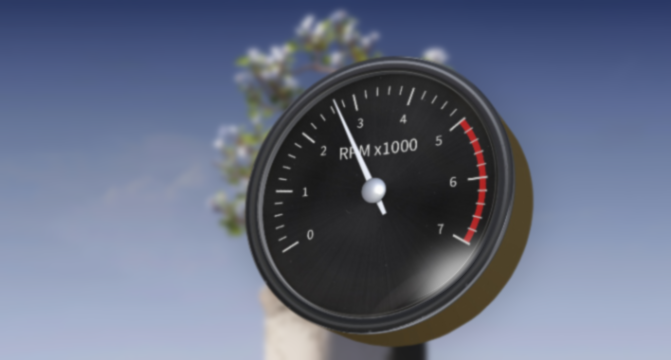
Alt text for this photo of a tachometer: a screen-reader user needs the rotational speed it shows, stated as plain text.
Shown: 2700 rpm
